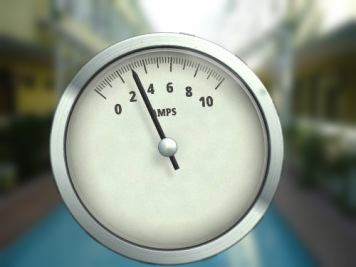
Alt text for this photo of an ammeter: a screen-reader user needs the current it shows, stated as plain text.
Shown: 3 A
